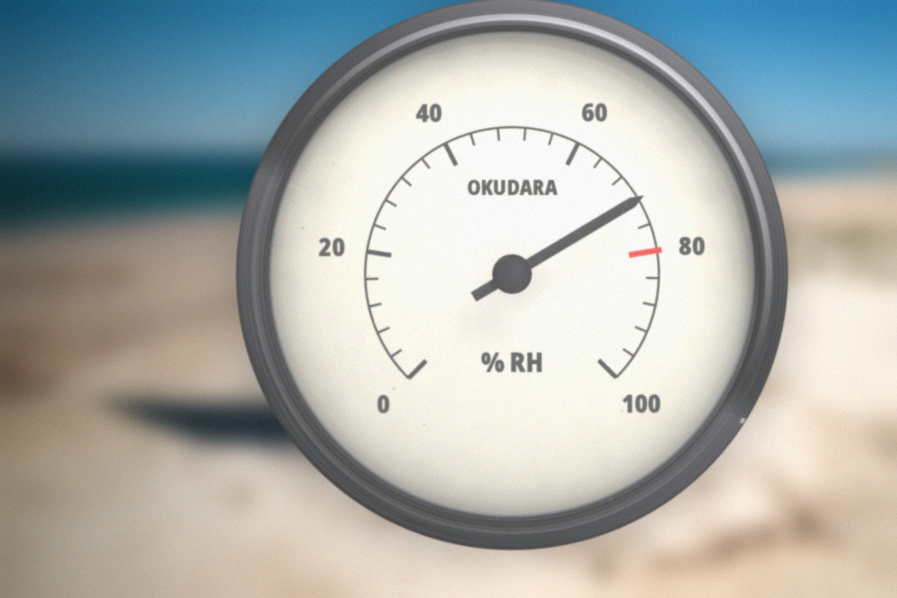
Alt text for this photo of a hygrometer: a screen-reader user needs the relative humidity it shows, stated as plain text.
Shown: 72 %
